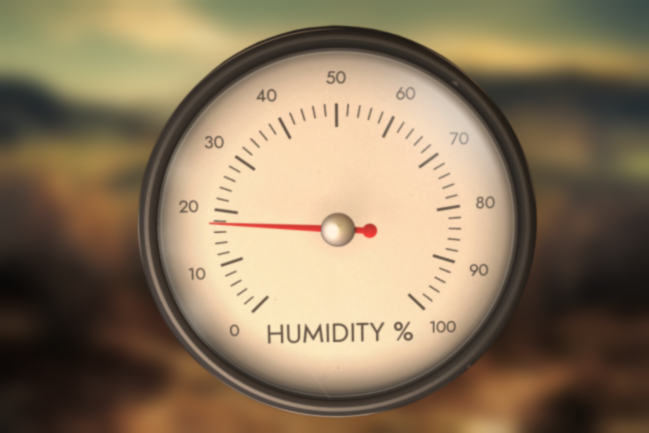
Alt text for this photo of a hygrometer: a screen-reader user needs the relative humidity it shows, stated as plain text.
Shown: 18 %
